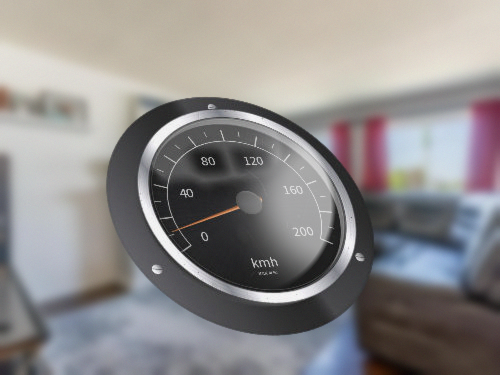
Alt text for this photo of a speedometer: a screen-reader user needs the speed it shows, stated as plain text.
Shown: 10 km/h
